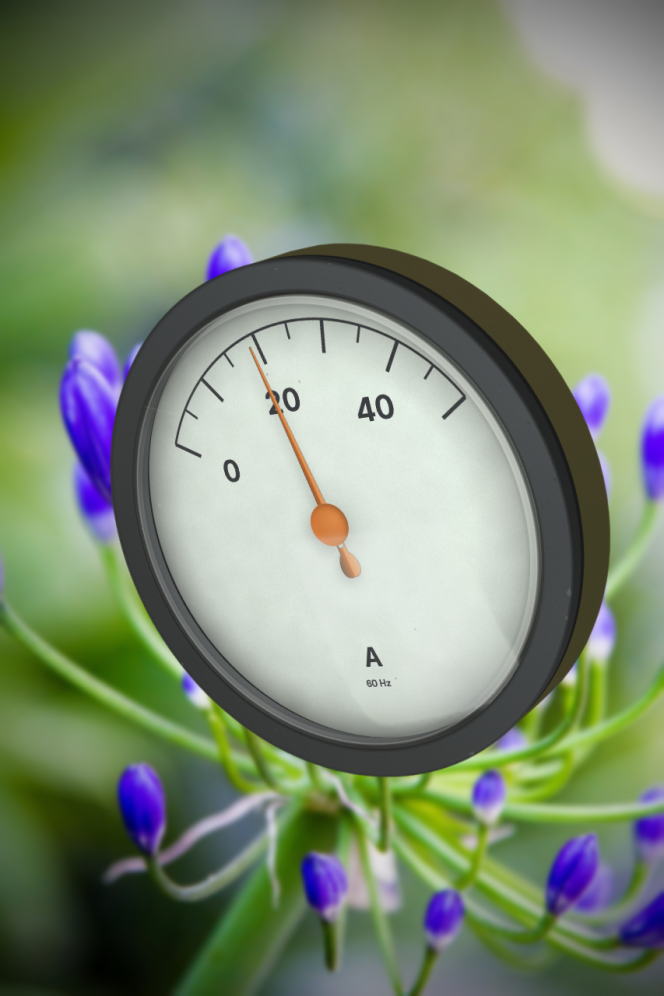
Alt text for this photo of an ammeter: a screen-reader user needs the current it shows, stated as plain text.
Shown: 20 A
